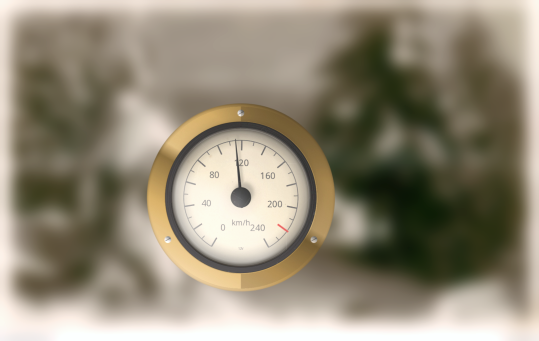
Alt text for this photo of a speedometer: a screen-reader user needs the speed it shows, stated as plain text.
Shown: 115 km/h
